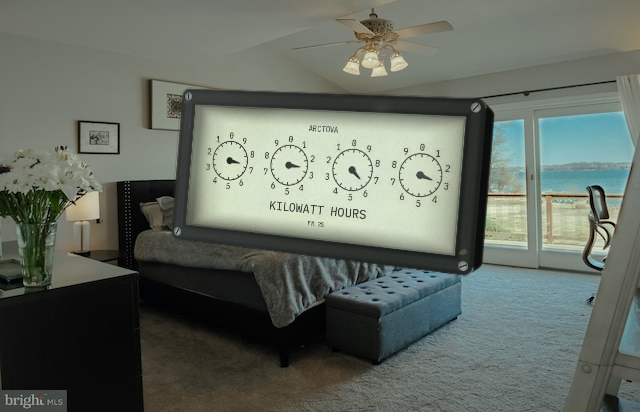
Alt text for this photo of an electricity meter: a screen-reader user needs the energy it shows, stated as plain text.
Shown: 7263 kWh
